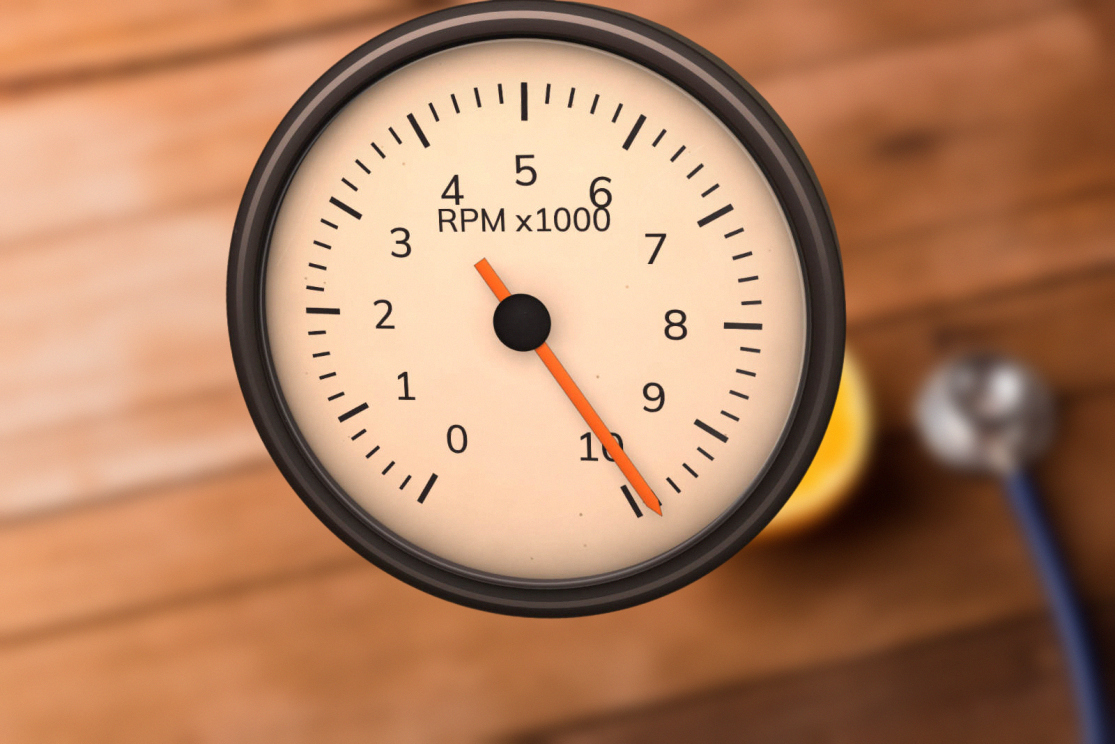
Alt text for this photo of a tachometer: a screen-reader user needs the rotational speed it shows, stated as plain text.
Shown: 9800 rpm
